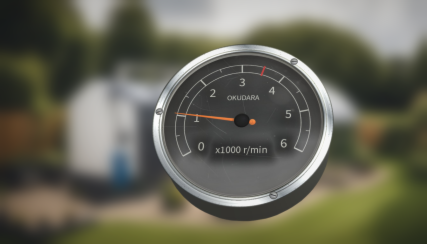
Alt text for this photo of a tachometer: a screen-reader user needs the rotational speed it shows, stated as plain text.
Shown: 1000 rpm
